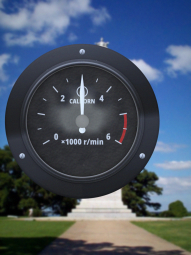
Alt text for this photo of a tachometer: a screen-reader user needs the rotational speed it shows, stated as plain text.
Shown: 3000 rpm
